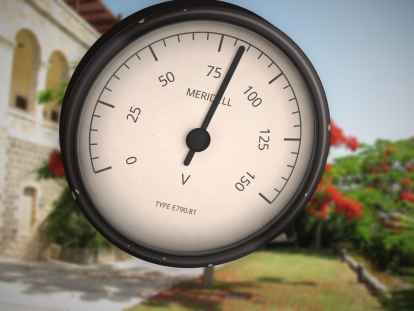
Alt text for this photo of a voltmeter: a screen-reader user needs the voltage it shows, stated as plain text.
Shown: 82.5 V
